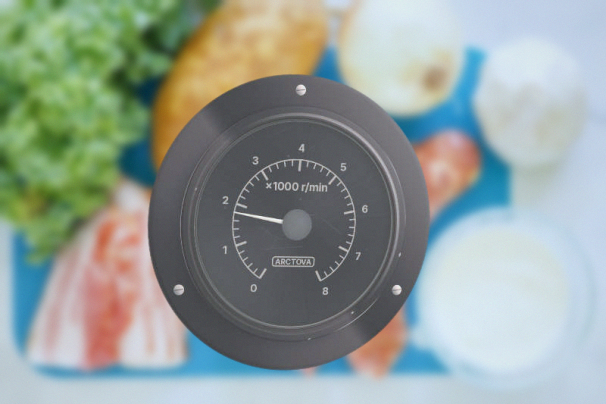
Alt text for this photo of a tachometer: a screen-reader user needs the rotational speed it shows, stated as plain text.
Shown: 1800 rpm
